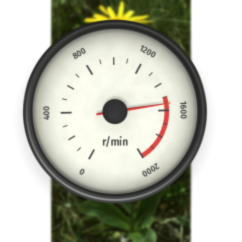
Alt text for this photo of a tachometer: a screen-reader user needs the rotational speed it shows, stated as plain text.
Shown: 1550 rpm
